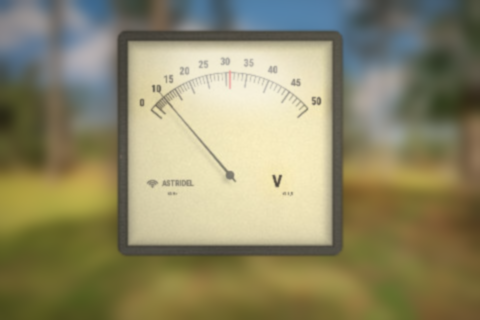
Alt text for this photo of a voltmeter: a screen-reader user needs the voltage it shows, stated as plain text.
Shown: 10 V
